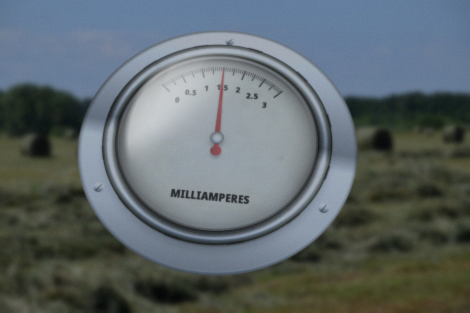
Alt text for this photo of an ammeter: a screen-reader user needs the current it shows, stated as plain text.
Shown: 1.5 mA
